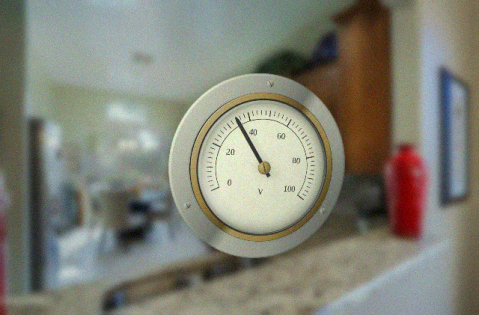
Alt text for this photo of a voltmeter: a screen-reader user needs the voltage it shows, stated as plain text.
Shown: 34 V
